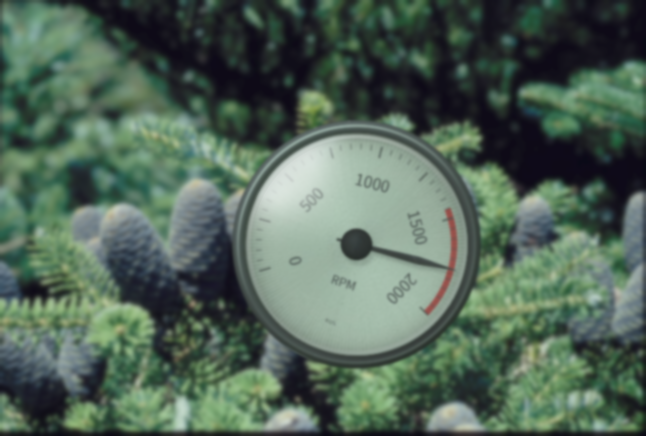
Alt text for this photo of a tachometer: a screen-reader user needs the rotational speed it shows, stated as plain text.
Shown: 1750 rpm
